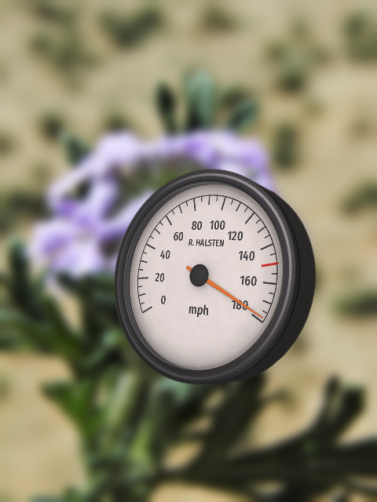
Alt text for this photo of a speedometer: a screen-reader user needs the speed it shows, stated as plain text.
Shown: 177.5 mph
